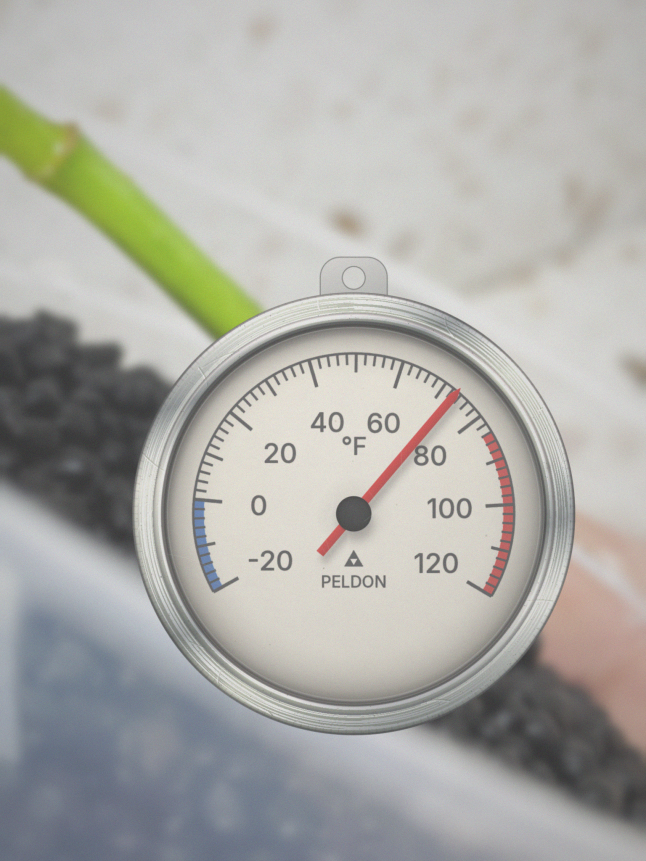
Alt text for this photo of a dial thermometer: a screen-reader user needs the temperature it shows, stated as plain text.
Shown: 73 °F
